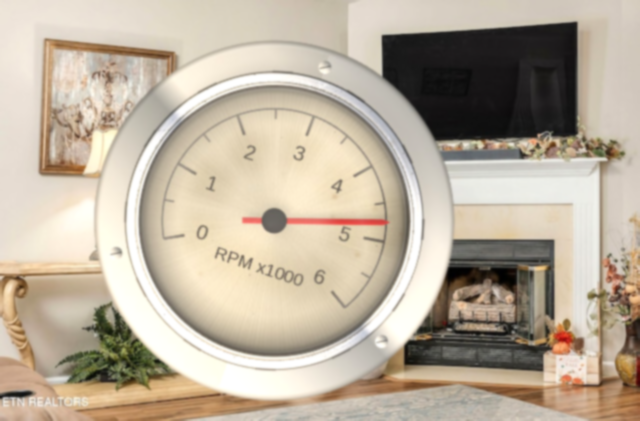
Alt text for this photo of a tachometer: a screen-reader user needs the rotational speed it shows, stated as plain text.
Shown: 4750 rpm
